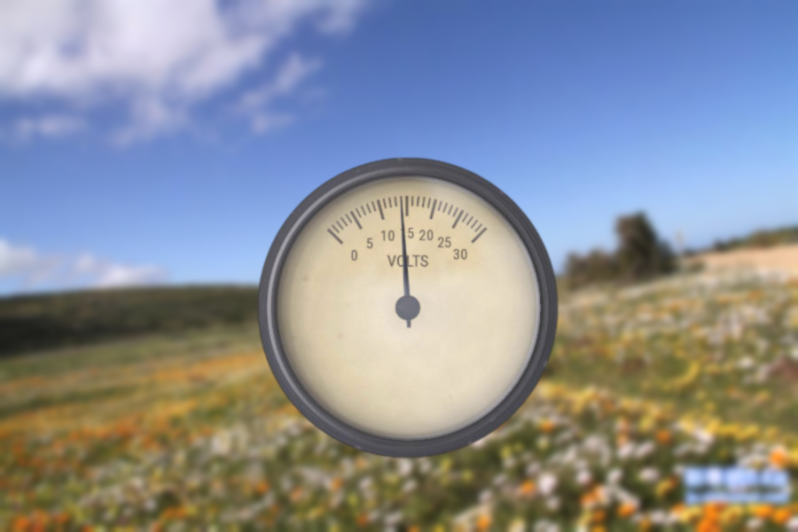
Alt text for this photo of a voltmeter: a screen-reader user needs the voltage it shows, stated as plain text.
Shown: 14 V
